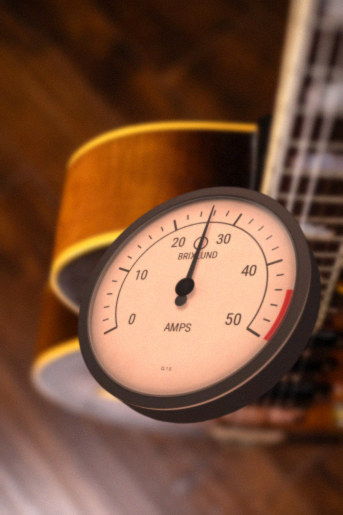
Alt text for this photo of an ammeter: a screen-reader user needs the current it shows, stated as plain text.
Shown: 26 A
